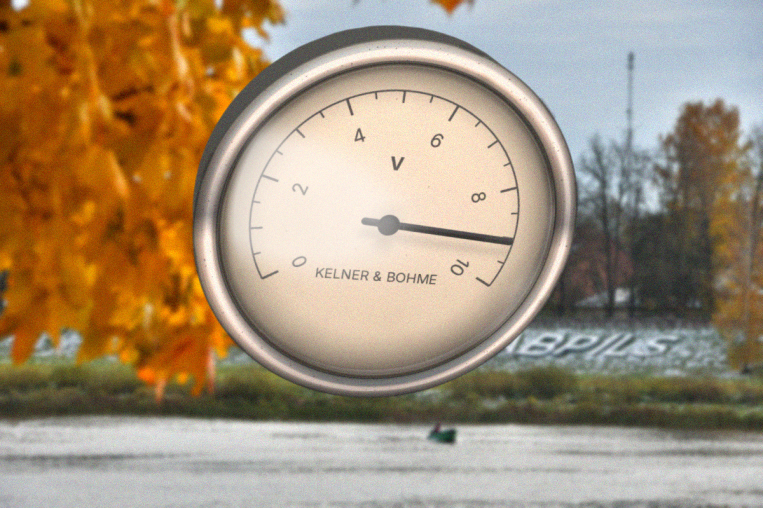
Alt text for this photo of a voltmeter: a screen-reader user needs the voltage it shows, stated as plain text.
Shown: 9 V
